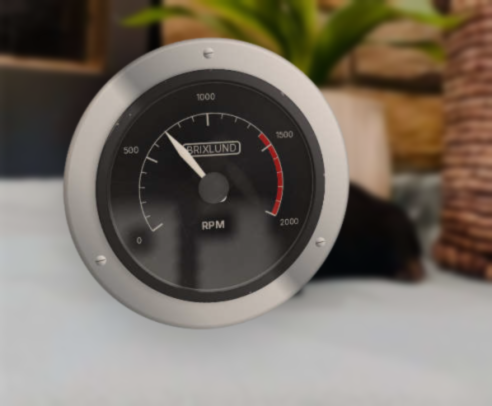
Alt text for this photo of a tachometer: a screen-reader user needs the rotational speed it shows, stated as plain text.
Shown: 700 rpm
